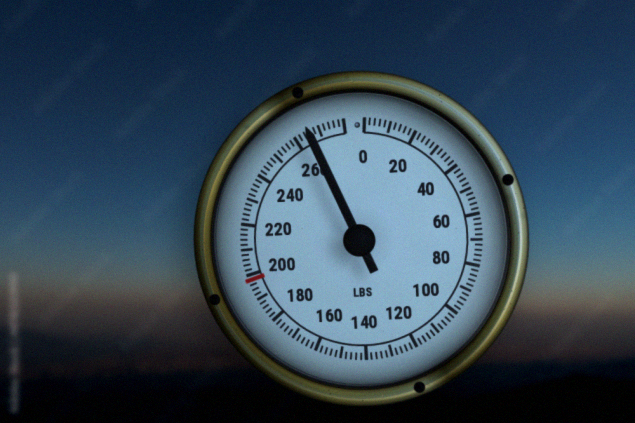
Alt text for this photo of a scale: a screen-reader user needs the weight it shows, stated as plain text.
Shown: 266 lb
